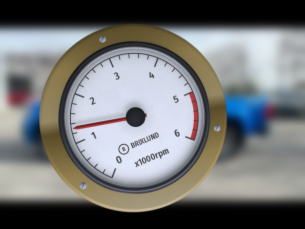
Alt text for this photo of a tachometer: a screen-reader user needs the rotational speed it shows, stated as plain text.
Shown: 1300 rpm
